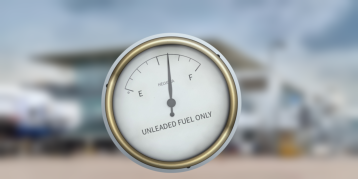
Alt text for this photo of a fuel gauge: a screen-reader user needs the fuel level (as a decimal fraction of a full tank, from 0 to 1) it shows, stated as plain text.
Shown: 0.625
